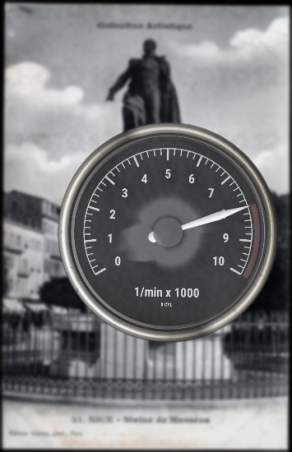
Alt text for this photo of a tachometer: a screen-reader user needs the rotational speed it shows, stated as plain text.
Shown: 8000 rpm
